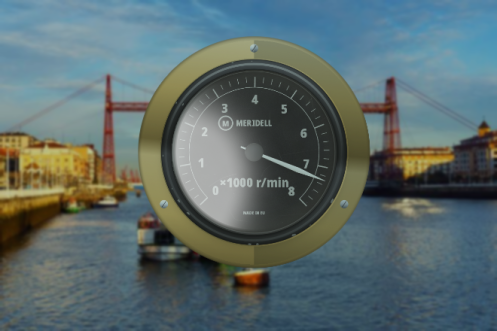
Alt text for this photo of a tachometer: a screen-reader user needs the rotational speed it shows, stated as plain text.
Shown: 7300 rpm
